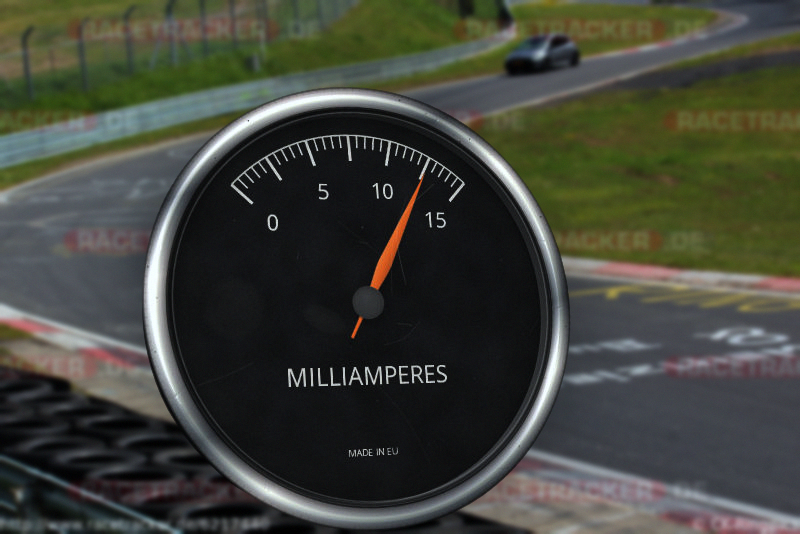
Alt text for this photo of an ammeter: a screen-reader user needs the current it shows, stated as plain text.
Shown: 12.5 mA
